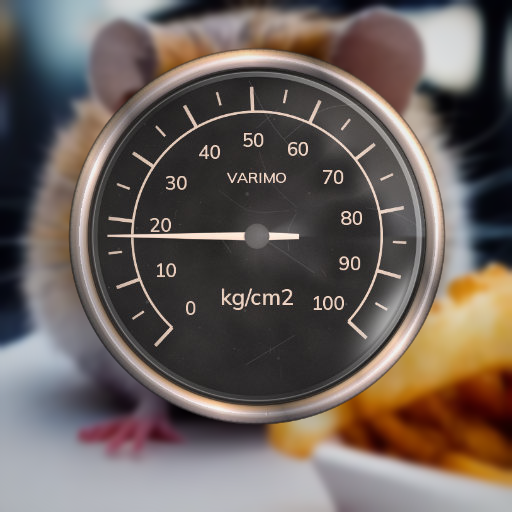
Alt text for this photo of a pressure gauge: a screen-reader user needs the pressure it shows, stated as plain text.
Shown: 17.5 kg/cm²
